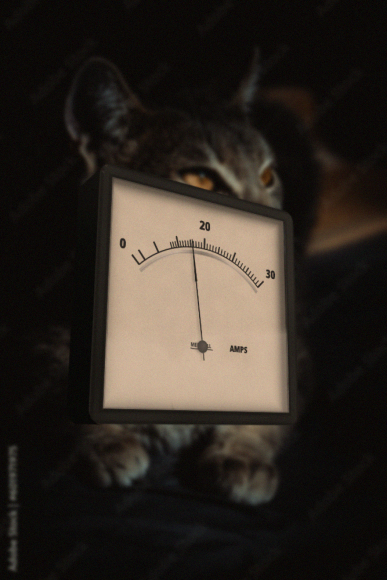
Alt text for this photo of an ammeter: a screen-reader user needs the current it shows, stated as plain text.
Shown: 17.5 A
